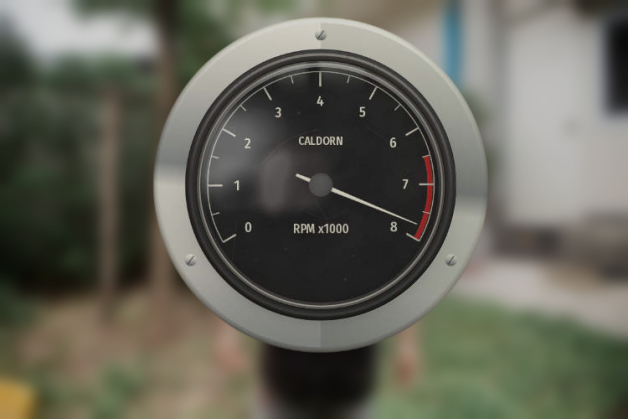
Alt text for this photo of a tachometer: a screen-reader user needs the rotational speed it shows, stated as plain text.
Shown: 7750 rpm
